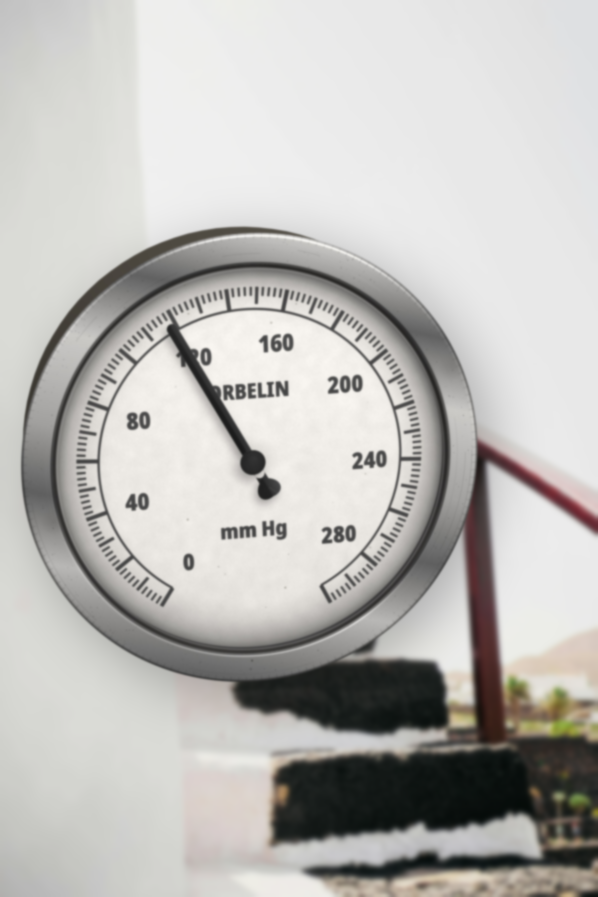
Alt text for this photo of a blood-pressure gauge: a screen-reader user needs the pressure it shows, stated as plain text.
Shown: 118 mmHg
